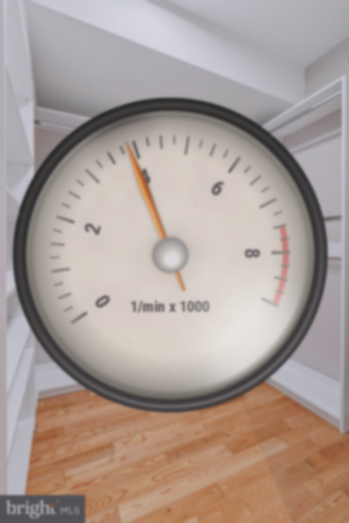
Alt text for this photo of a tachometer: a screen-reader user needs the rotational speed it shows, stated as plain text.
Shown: 3875 rpm
